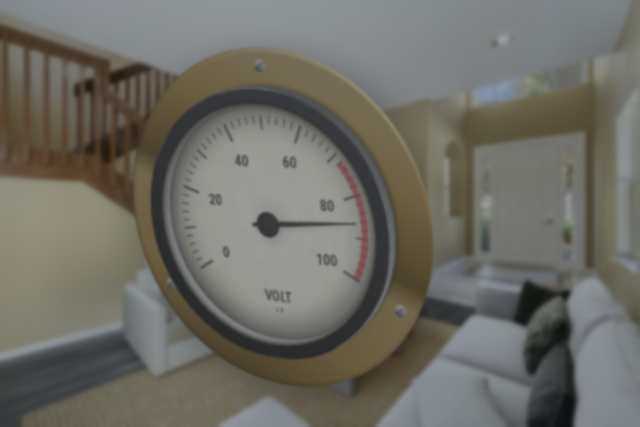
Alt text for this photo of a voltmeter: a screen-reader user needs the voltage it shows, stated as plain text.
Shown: 86 V
